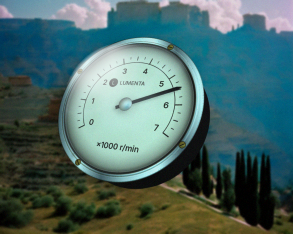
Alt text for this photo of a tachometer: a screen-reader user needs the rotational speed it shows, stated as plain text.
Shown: 5500 rpm
